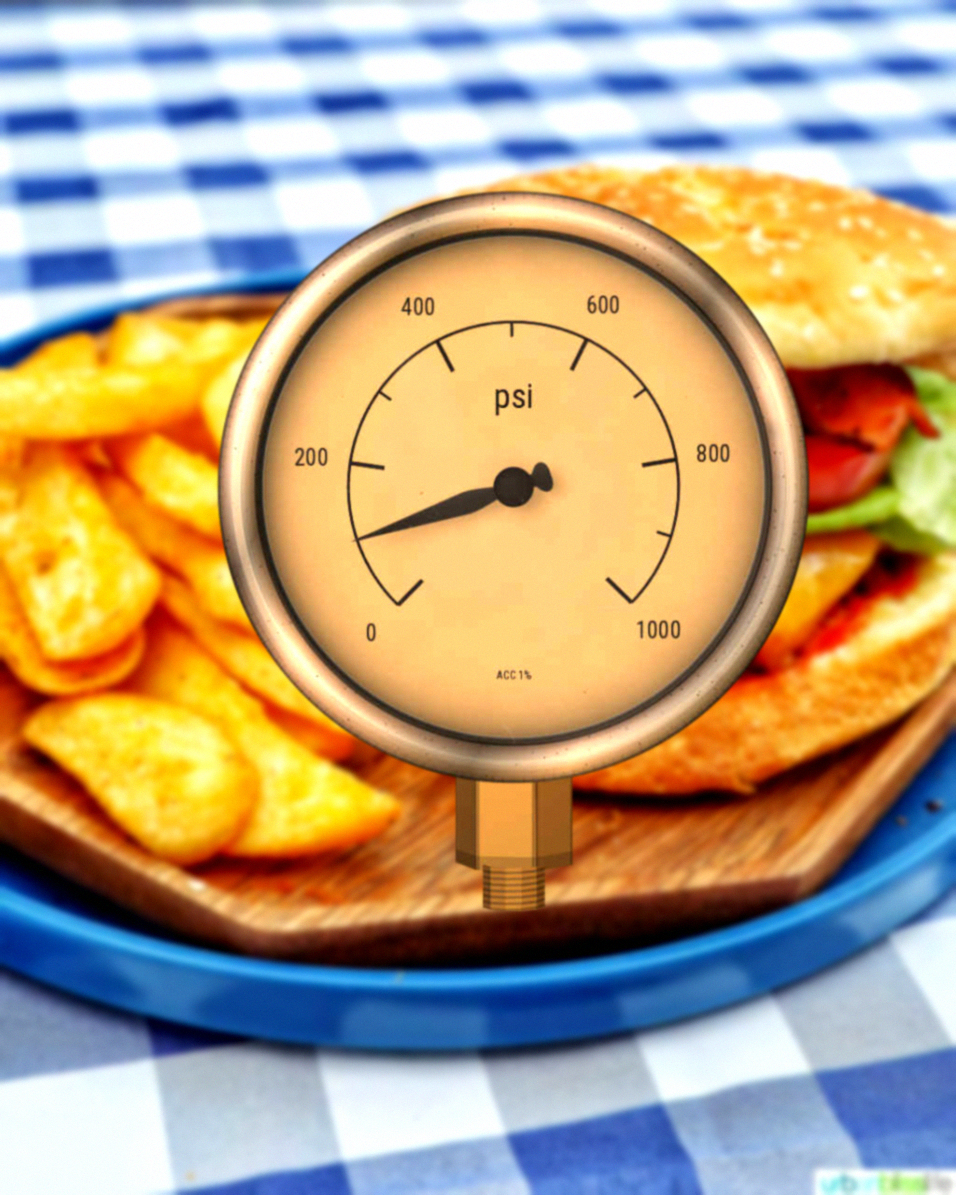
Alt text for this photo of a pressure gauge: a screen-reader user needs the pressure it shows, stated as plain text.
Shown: 100 psi
